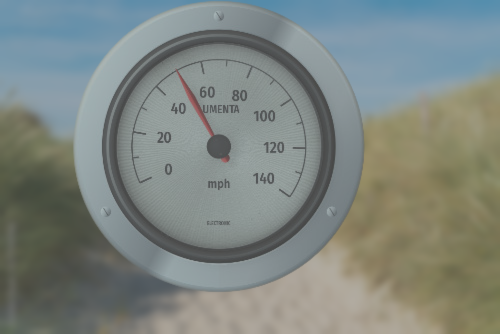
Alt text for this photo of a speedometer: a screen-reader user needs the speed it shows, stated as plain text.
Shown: 50 mph
